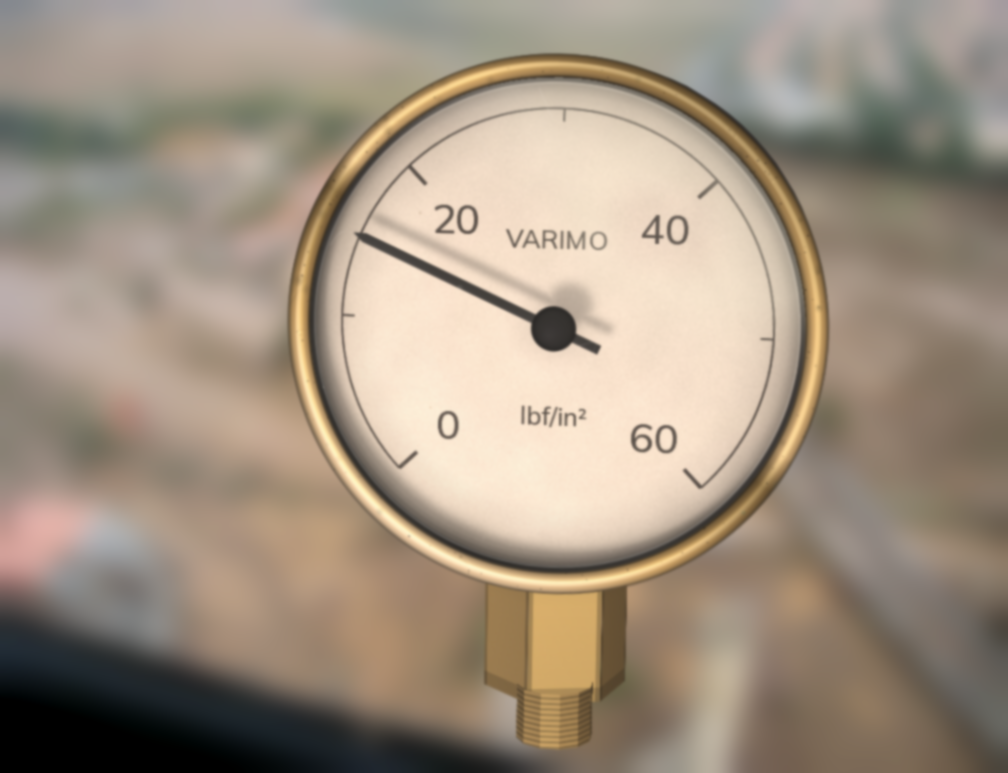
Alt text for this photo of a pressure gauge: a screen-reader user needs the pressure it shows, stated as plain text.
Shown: 15 psi
